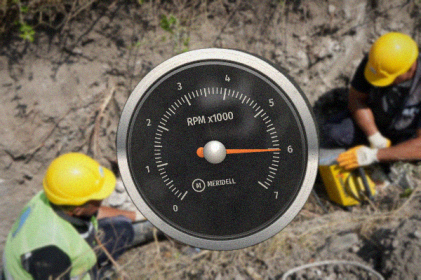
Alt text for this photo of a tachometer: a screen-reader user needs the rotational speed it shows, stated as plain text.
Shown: 6000 rpm
